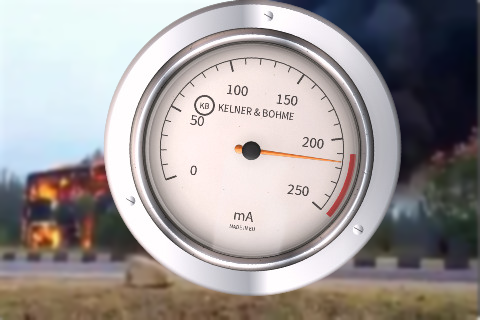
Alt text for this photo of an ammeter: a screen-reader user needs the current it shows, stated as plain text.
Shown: 215 mA
